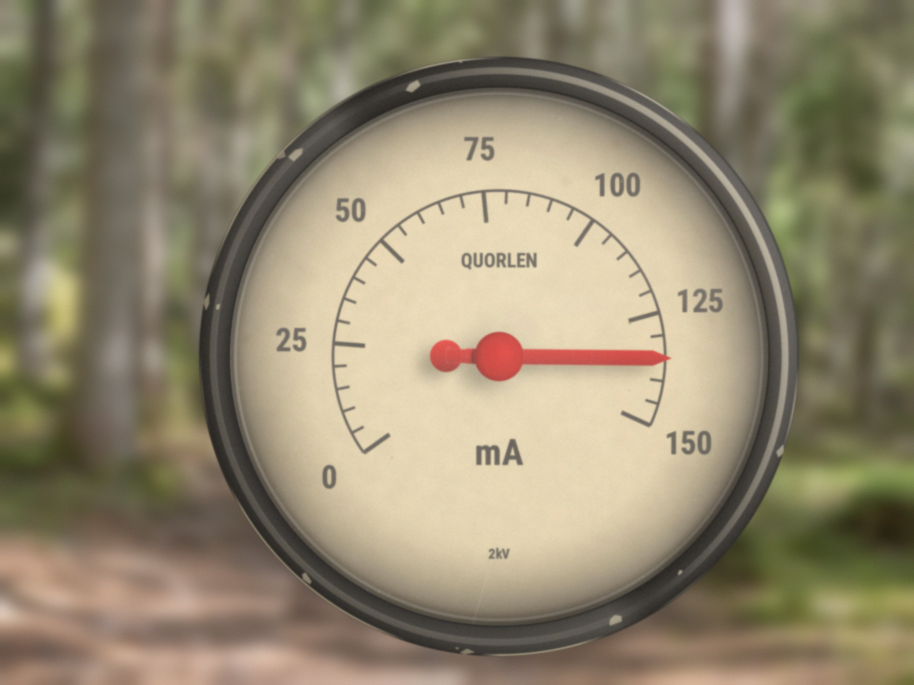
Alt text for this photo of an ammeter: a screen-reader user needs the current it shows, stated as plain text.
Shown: 135 mA
